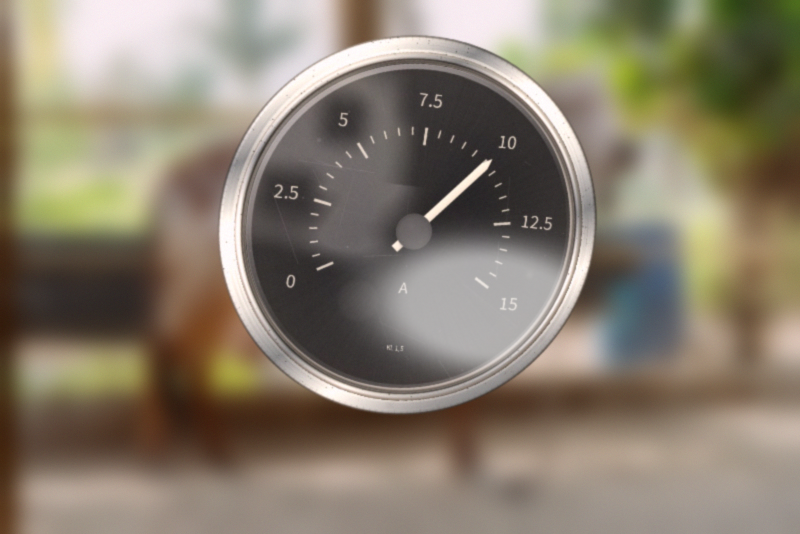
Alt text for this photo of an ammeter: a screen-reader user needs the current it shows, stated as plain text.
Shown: 10 A
